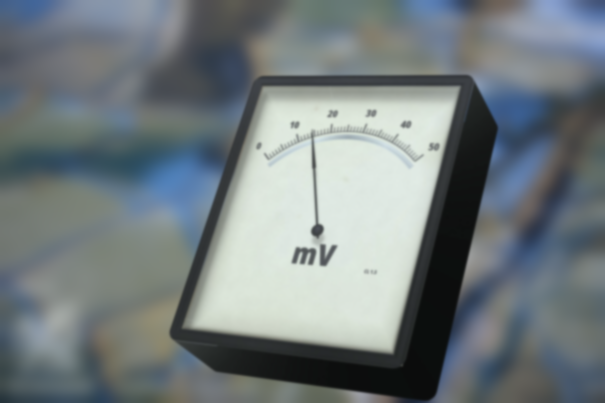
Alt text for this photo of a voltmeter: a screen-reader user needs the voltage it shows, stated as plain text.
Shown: 15 mV
